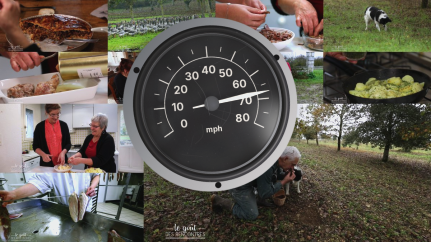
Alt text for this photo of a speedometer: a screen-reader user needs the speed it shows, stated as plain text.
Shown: 67.5 mph
